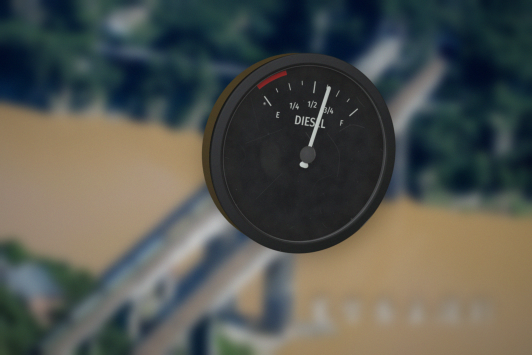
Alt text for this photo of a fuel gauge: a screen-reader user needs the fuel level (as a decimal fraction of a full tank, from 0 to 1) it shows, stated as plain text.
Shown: 0.625
